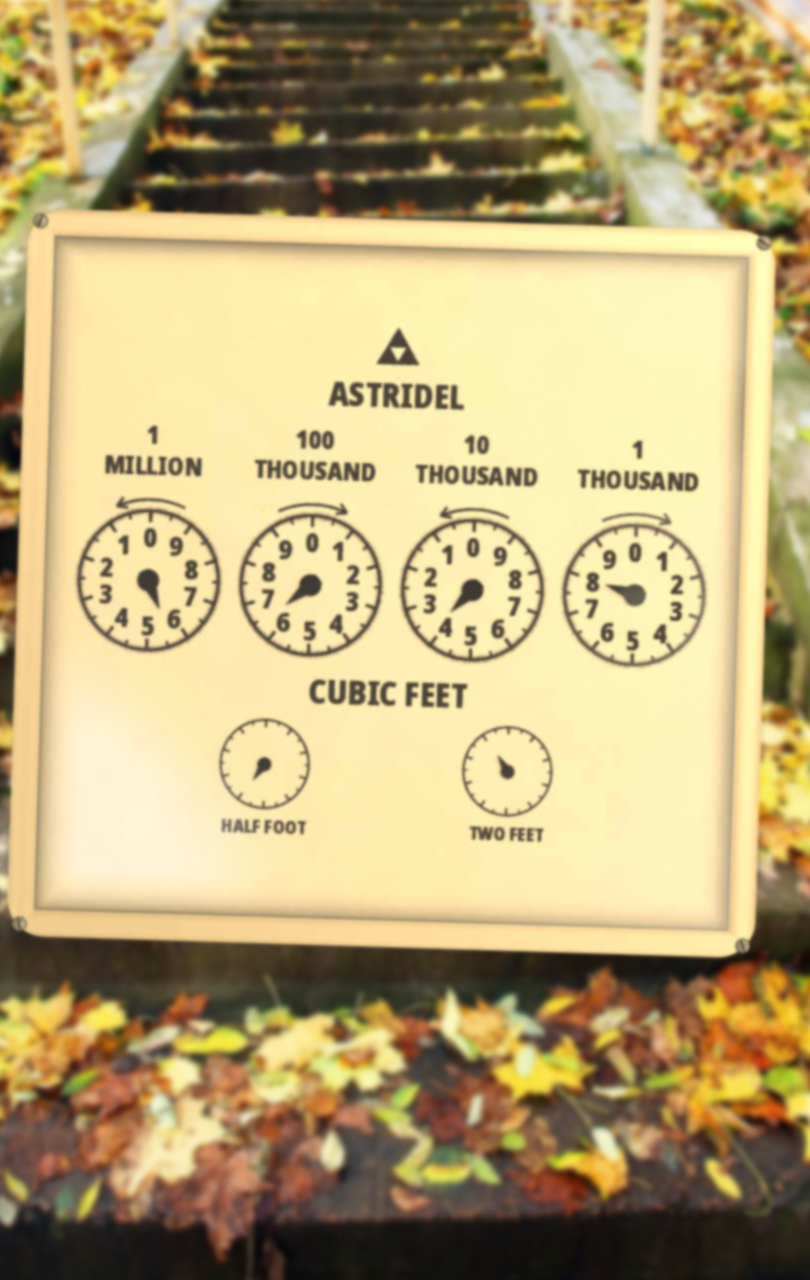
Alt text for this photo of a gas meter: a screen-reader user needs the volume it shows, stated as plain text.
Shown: 563800 ft³
